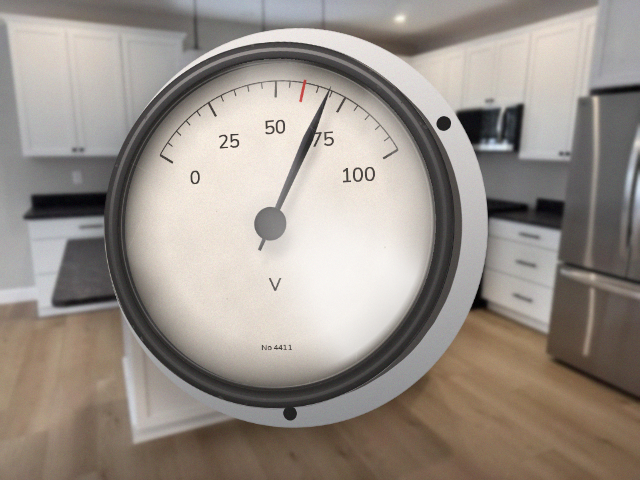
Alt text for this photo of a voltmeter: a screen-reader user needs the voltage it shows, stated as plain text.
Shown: 70 V
